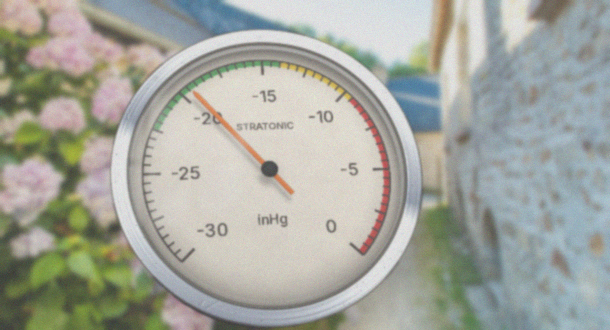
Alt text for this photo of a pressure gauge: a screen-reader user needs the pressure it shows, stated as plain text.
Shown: -19.5 inHg
